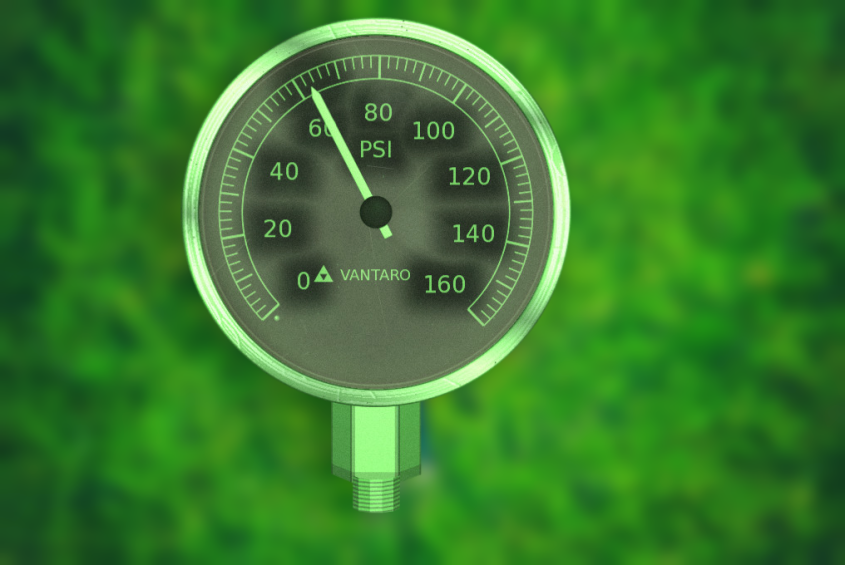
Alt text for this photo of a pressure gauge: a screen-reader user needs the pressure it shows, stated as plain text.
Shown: 63 psi
